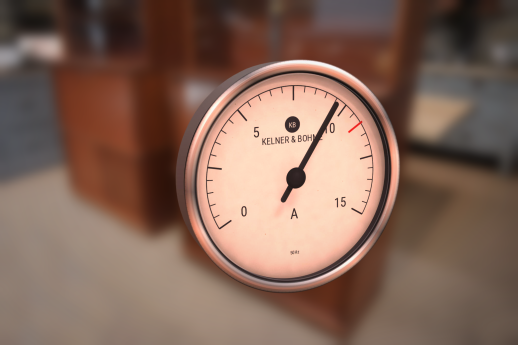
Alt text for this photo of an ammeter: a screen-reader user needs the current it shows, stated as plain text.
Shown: 9.5 A
